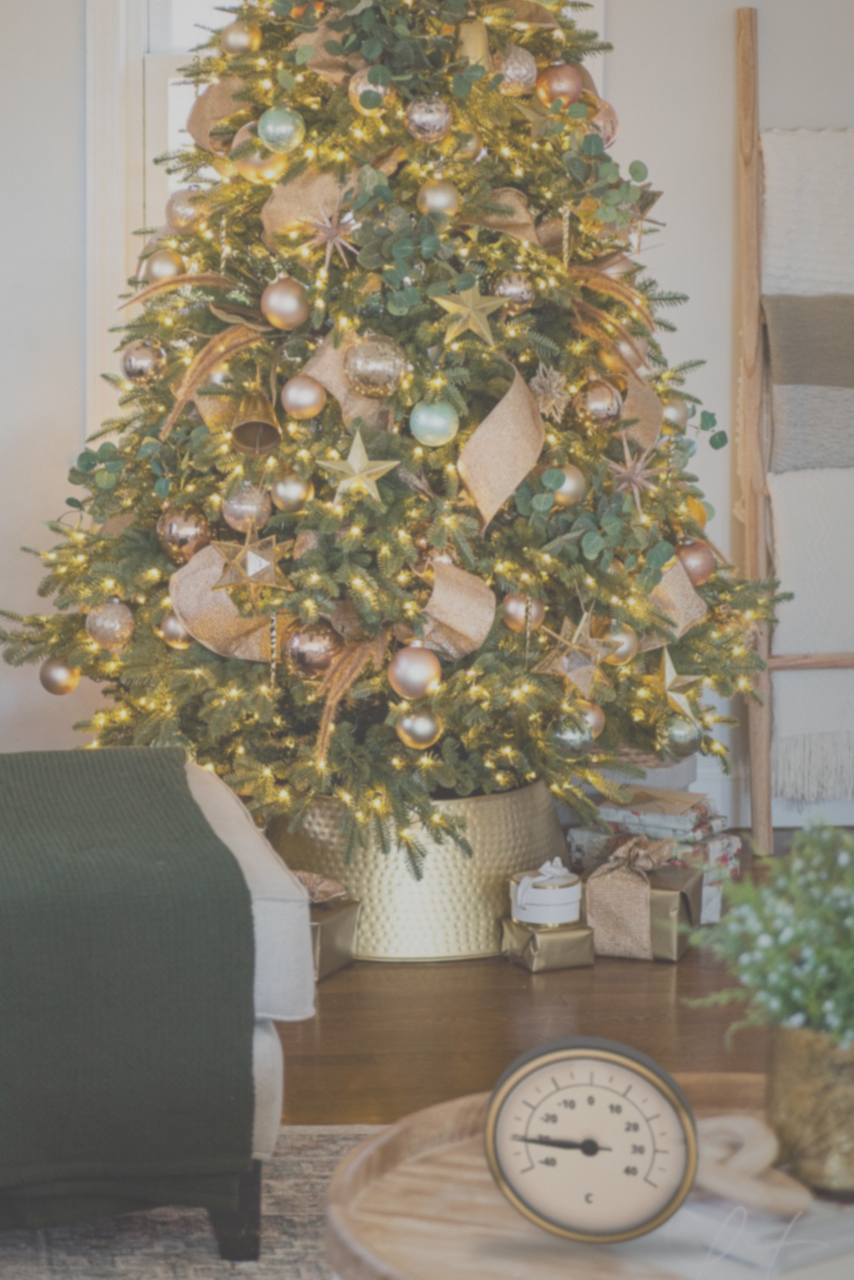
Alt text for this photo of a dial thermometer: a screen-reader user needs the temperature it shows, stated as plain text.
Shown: -30 °C
